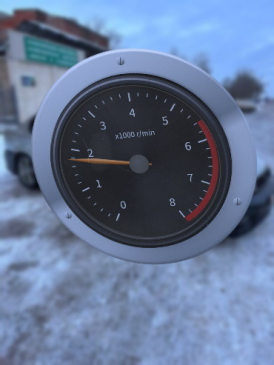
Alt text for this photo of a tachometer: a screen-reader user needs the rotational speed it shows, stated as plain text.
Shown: 1800 rpm
